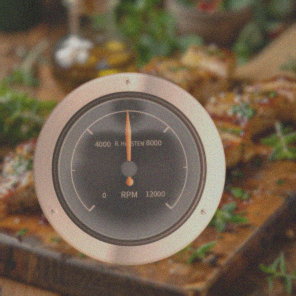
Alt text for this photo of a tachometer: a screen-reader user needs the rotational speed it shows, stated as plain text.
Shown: 6000 rpm
